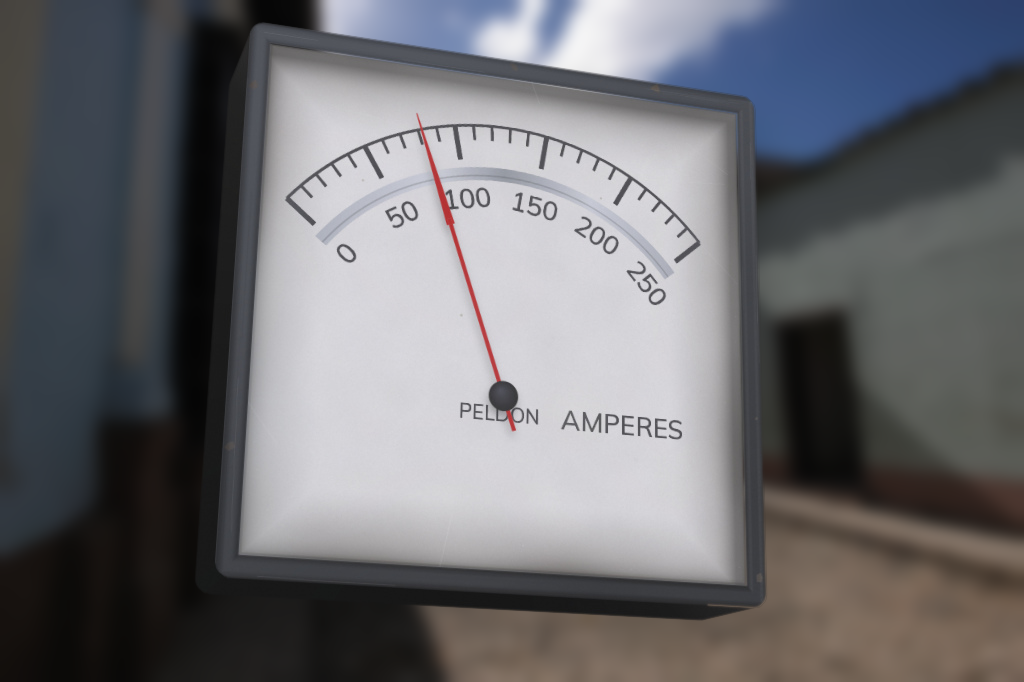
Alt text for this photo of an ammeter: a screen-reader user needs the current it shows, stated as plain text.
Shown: 80 A
